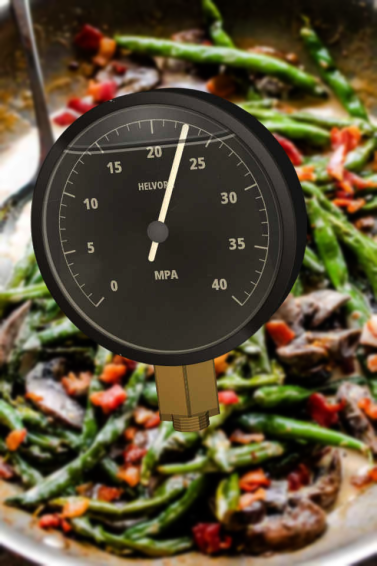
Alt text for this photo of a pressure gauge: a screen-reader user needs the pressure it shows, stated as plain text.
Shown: 23 MPa
